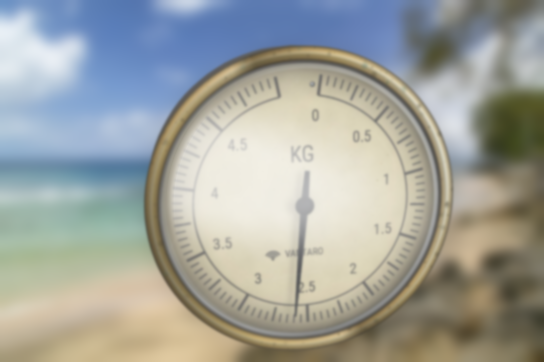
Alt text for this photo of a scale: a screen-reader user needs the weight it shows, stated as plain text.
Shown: 2.6 kg
